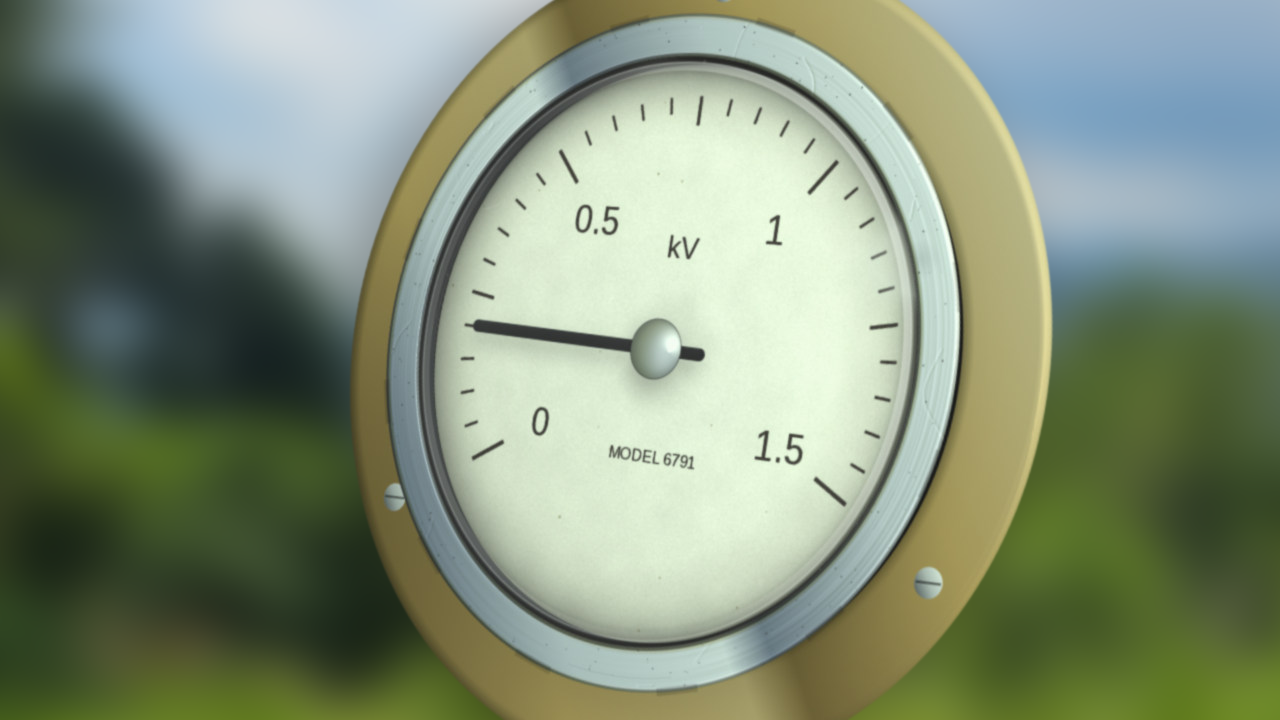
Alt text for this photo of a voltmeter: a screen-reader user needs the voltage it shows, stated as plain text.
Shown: 0.2 kV
